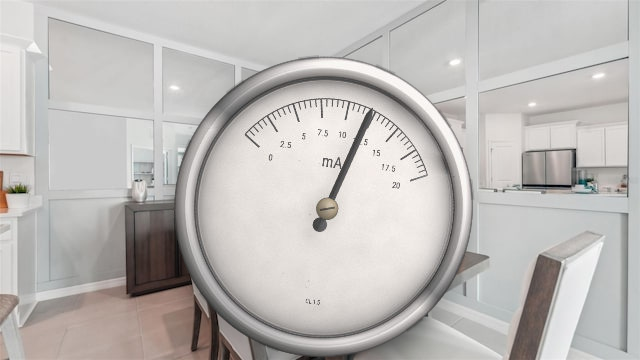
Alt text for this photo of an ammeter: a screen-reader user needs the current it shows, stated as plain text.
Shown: 12 mA
